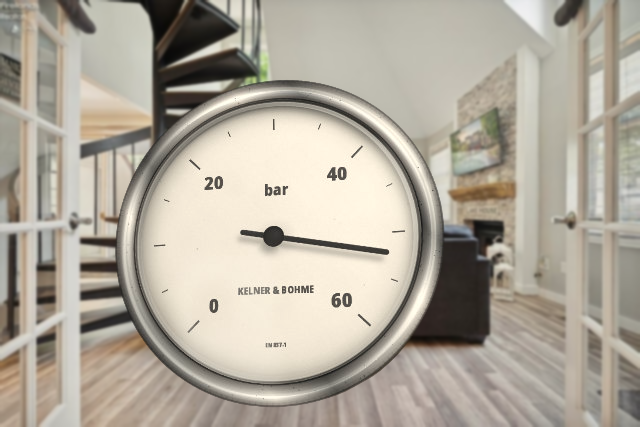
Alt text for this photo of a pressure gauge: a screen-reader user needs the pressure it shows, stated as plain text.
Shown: 52.5 bar
